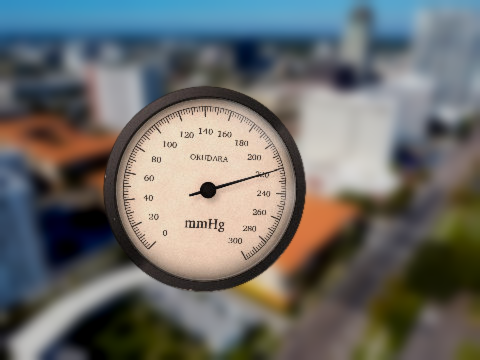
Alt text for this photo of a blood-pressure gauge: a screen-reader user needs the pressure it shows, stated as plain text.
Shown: 220 mmHg
